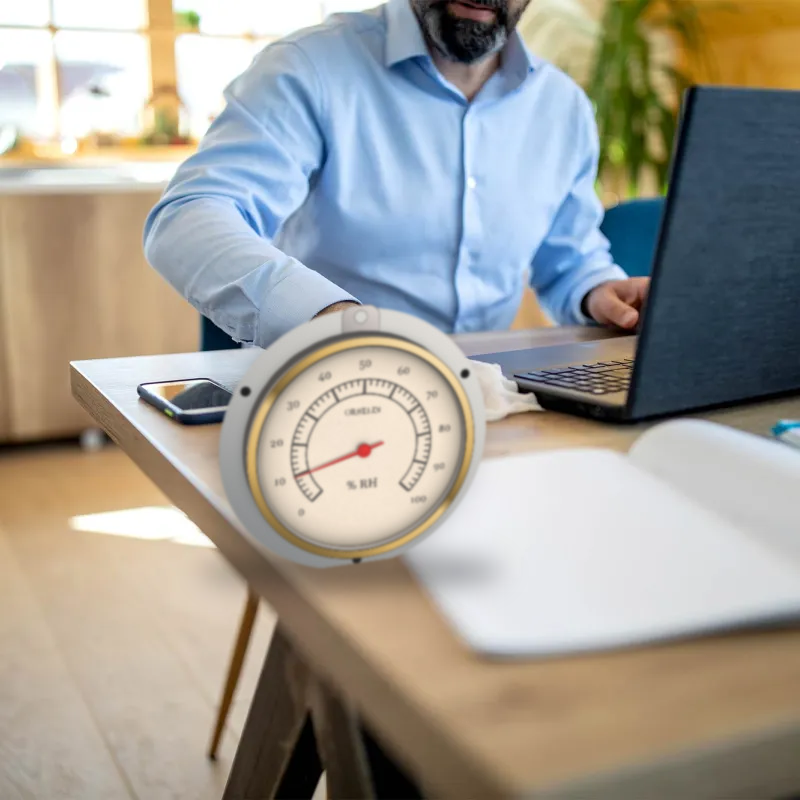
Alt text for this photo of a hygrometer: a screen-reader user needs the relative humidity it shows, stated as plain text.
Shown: 10 %
